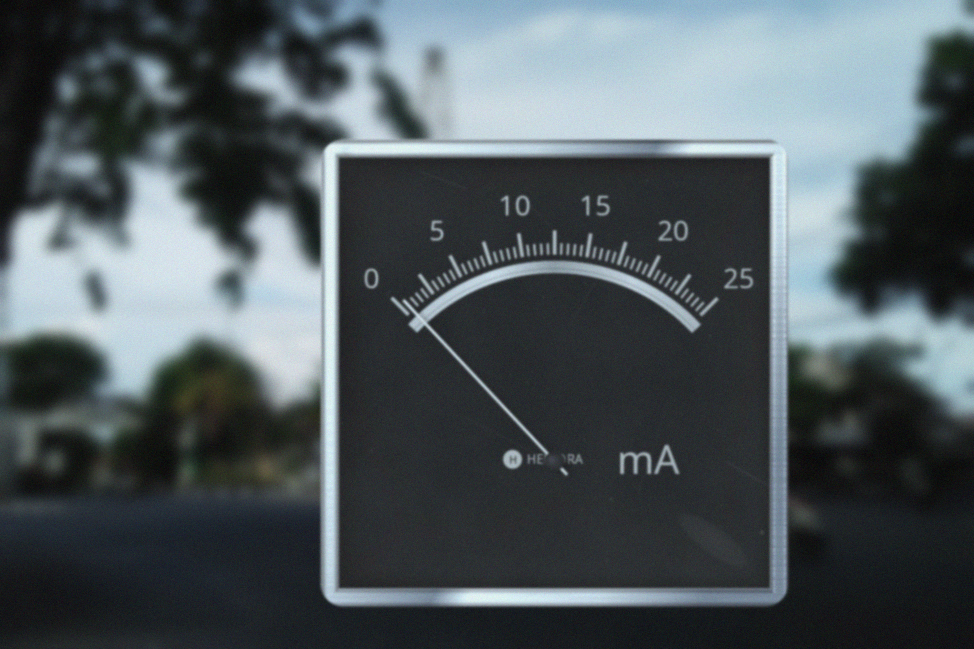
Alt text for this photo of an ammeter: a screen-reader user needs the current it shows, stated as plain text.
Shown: 0.5 mA
